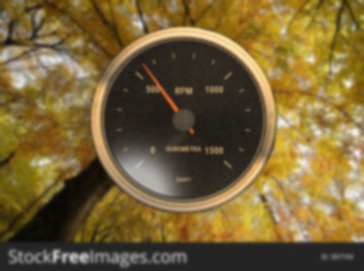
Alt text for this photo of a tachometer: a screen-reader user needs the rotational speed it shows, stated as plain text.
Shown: 550 rpm
